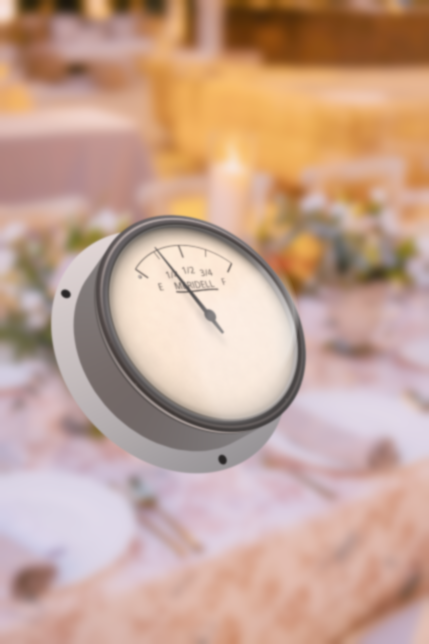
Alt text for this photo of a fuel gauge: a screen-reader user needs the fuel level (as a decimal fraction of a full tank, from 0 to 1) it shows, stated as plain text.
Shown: 0.25
